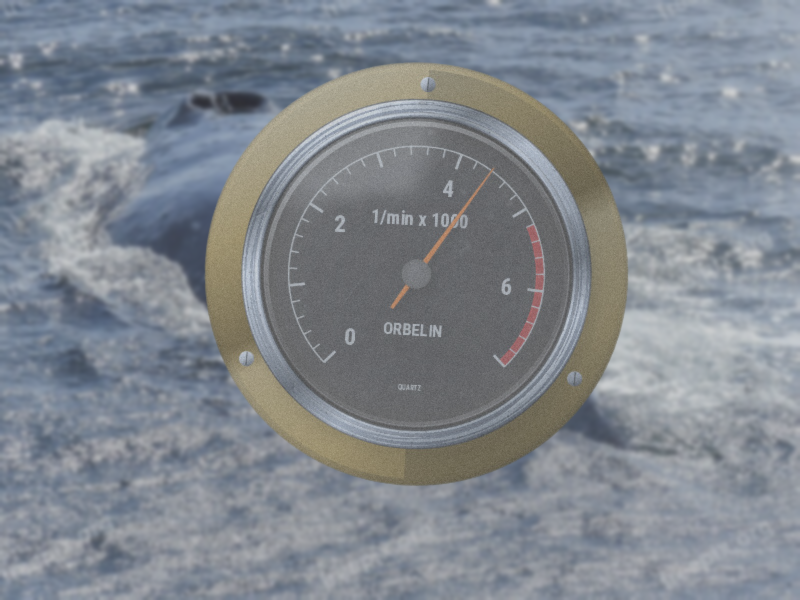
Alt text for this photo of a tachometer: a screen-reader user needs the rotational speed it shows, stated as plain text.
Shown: 4400 rpm
